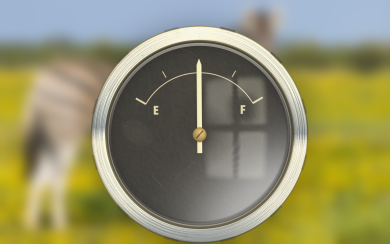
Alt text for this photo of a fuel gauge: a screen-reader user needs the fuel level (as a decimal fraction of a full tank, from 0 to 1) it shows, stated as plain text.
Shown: 0.5
